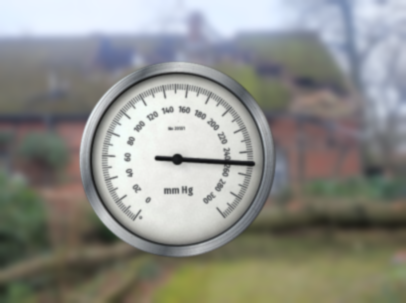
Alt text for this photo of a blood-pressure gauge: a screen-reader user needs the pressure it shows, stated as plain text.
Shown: 250 mmHg
